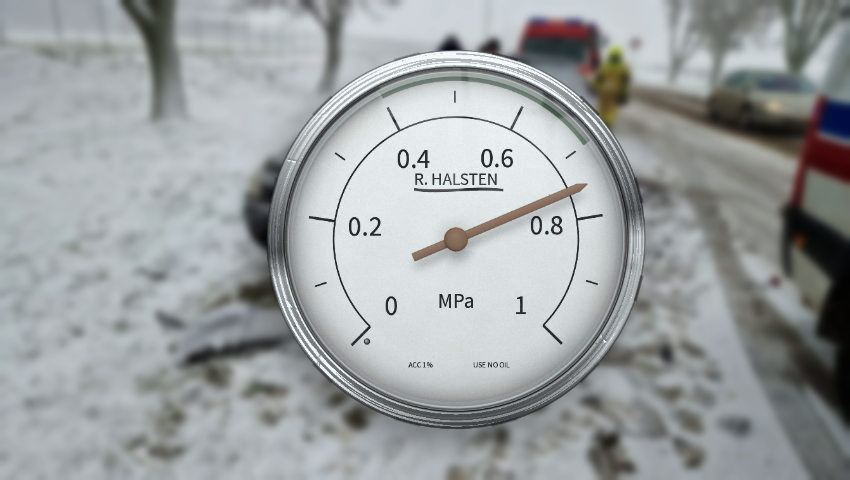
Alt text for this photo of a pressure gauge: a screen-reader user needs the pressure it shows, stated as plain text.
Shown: 0.75 MPa
